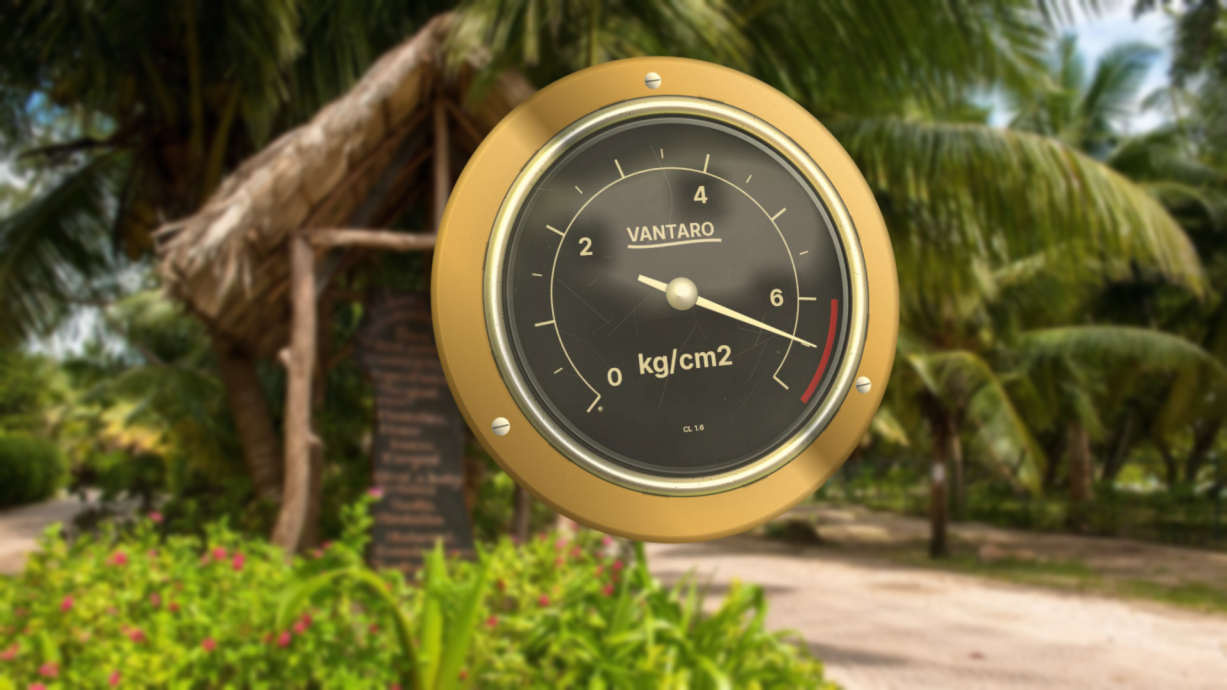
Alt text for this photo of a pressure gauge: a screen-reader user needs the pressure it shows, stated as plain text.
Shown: 6.5 kg/cm²
